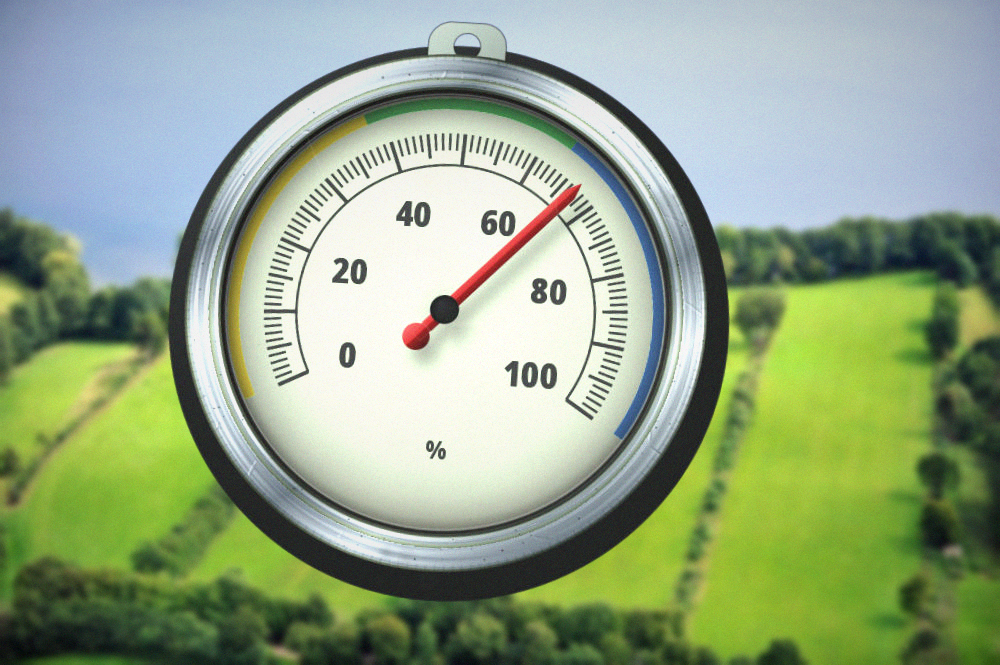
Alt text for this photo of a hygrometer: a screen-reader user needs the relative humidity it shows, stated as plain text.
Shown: 67 %
